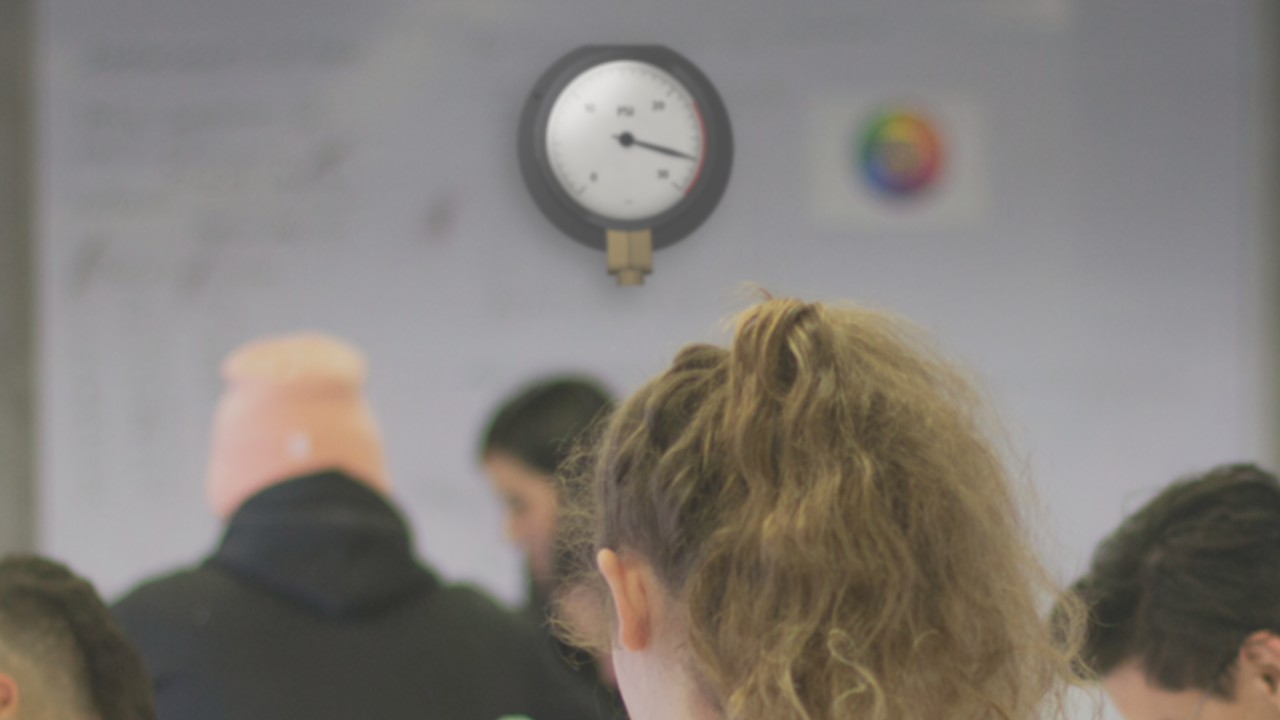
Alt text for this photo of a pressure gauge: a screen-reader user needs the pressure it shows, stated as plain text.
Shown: 27 psi
